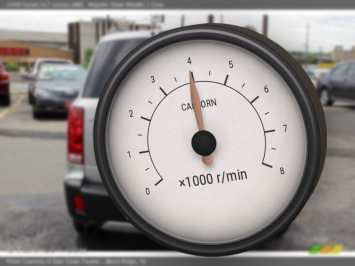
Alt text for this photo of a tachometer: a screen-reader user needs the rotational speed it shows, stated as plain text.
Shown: 4000 rpm
